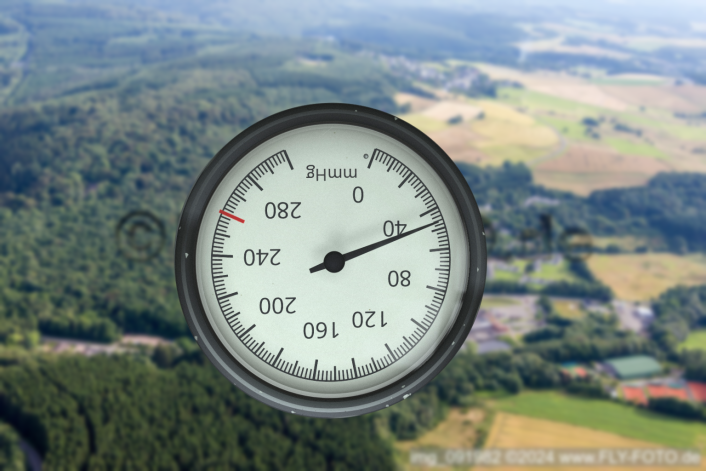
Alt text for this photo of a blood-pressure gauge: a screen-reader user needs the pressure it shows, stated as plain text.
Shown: 46 mmHg
